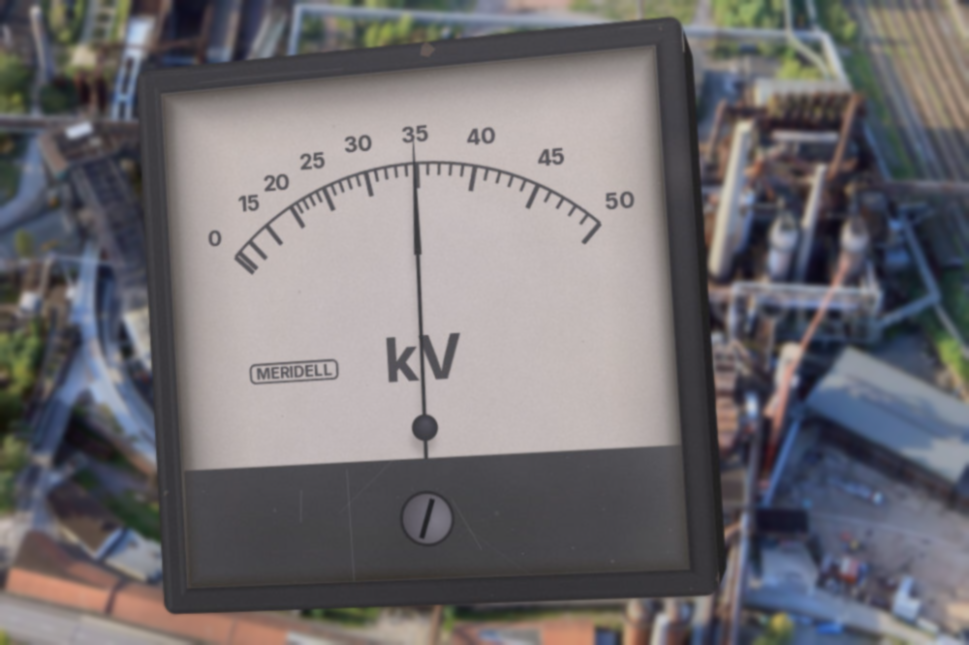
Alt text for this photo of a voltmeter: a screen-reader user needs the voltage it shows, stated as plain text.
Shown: 35 kV
